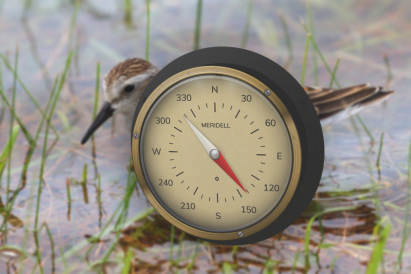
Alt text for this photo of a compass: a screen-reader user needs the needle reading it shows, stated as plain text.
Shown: 140 °
